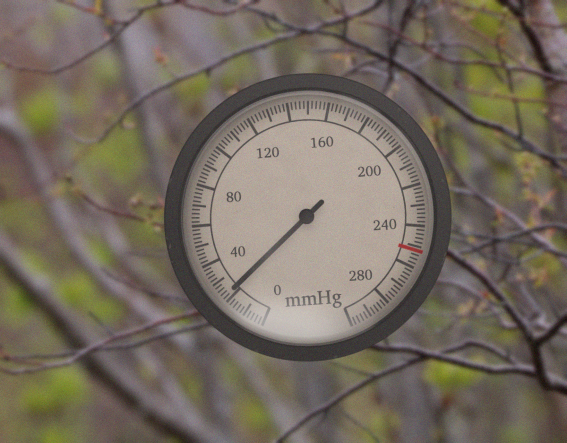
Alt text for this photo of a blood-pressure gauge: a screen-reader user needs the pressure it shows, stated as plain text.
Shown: 22 mmHg
